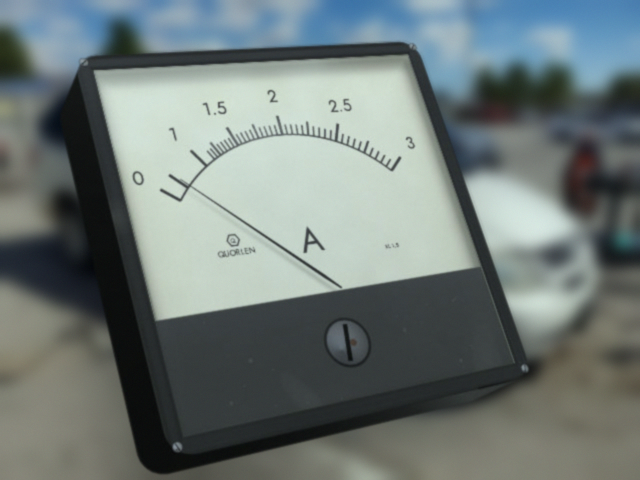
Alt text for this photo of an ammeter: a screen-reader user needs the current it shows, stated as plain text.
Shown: 0.5 A
